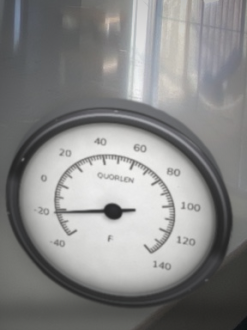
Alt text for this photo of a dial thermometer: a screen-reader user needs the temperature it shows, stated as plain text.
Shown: -20 °F
